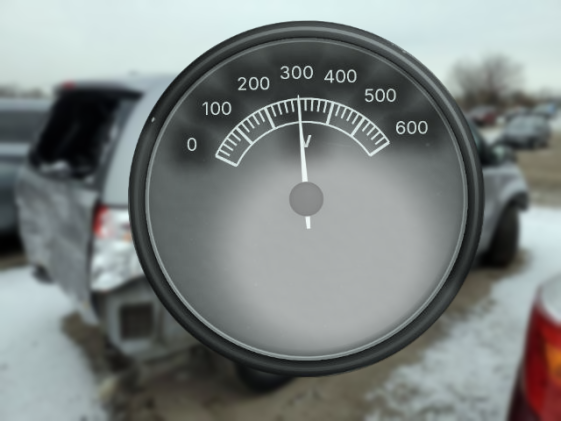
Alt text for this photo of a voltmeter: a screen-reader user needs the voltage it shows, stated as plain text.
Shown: 300 V
